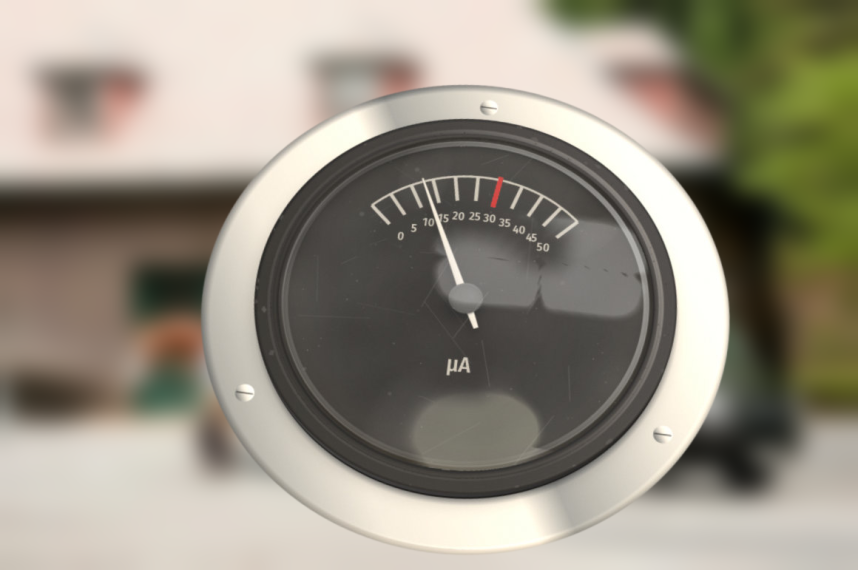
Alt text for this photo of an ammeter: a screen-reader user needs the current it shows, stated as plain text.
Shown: 12.5 µA
